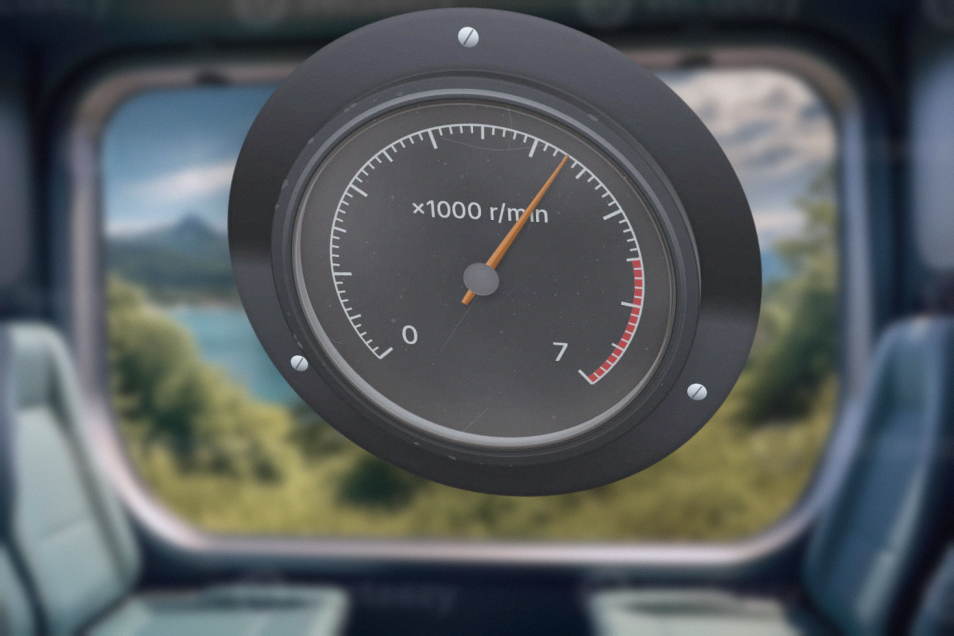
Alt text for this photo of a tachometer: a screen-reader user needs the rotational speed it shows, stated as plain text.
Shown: 4300 rpm
